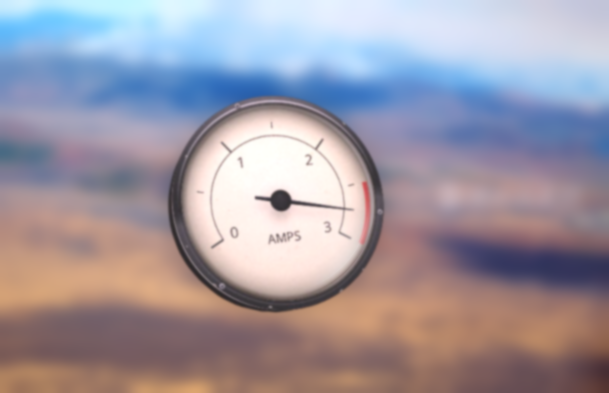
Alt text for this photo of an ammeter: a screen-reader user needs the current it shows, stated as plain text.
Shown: 2.75 A
